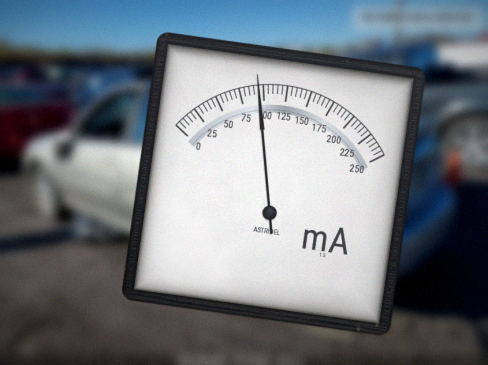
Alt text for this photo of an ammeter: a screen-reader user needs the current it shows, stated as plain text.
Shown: 95 mA
